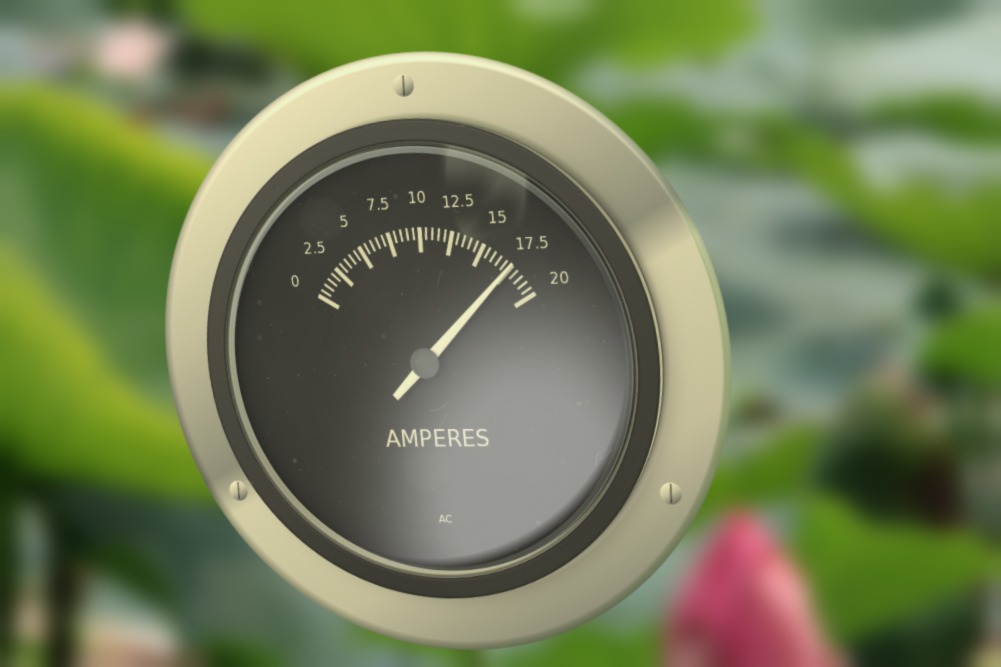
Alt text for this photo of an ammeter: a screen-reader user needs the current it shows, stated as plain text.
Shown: 17.5 A
